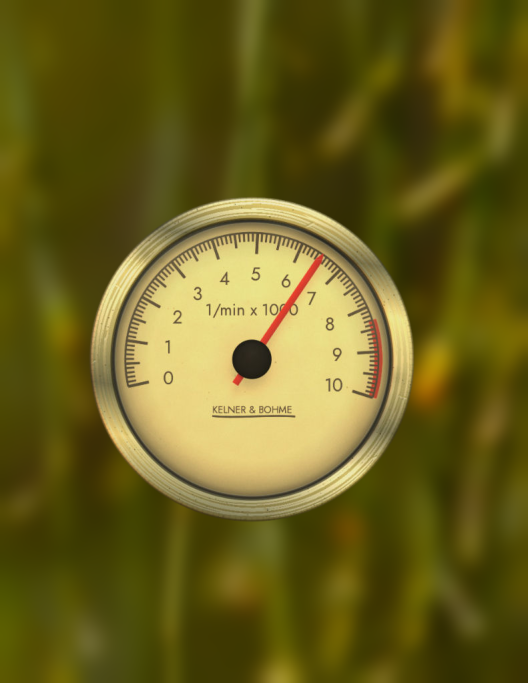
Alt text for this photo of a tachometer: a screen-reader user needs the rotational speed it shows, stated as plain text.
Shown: 6500 rpm
